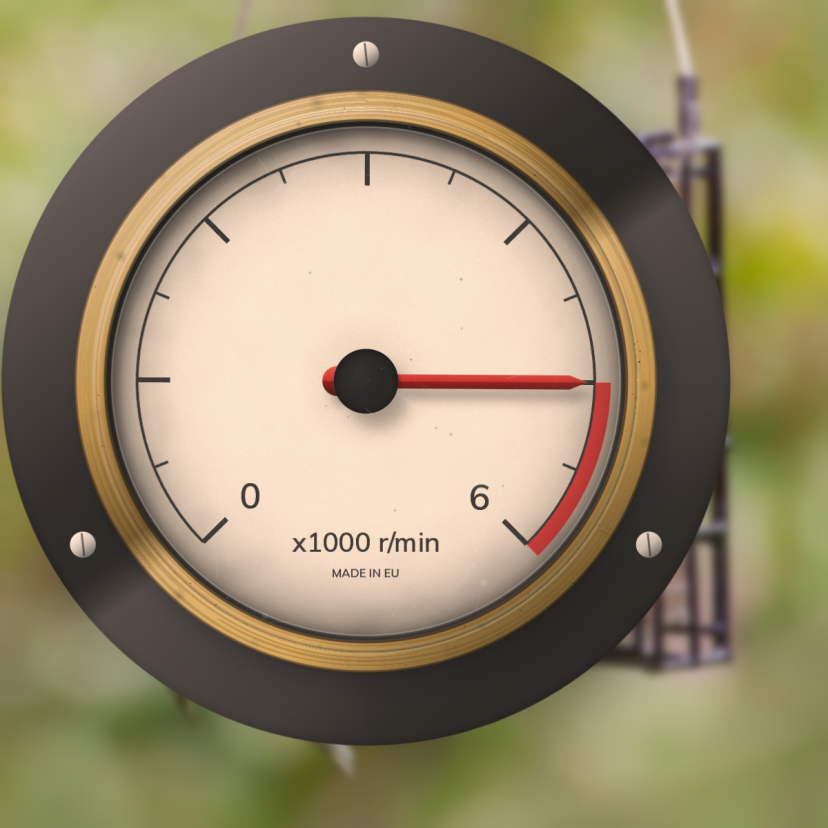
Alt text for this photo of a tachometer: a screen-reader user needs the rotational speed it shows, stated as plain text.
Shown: 5000 rpm
